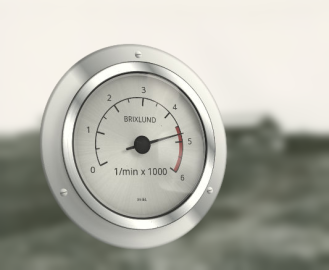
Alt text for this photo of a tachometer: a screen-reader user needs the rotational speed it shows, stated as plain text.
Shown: 4750 rpm
